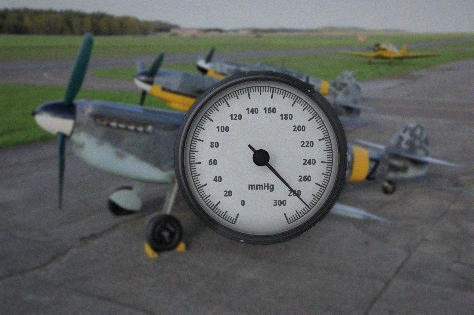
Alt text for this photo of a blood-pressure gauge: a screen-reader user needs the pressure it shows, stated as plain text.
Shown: 280 mmHg
